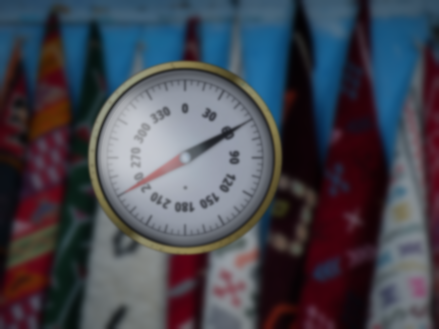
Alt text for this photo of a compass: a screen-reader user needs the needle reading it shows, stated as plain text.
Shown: 240 °
